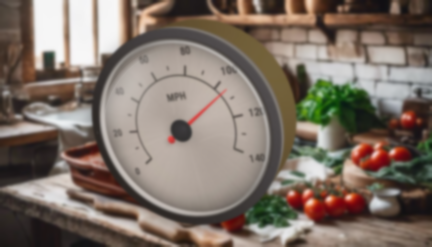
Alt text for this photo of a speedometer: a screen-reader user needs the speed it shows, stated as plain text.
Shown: 105 mph
